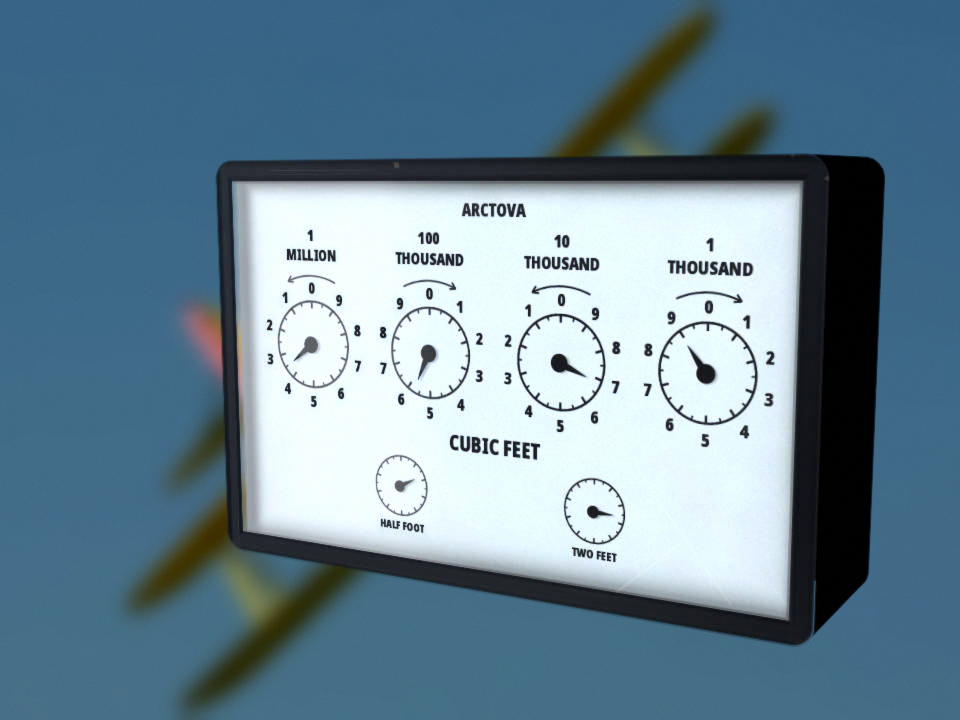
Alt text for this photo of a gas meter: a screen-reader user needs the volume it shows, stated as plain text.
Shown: 356900 ft³
